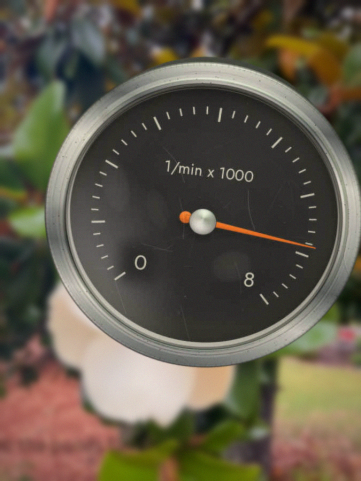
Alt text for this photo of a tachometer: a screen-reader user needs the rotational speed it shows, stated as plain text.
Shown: 6800 rpm
